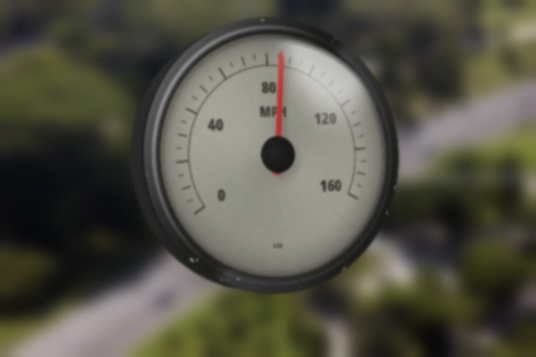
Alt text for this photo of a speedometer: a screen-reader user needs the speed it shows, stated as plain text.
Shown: 85 mph
